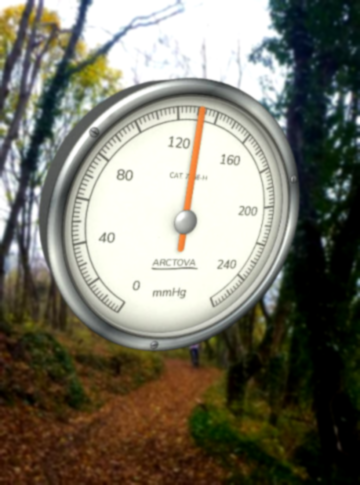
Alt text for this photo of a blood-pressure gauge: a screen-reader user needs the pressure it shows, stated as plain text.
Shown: 130 mmHg
